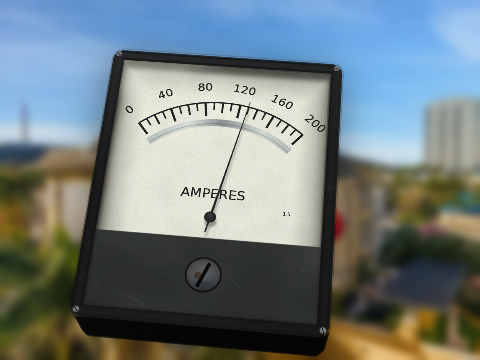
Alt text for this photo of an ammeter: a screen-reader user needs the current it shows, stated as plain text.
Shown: 130 A
